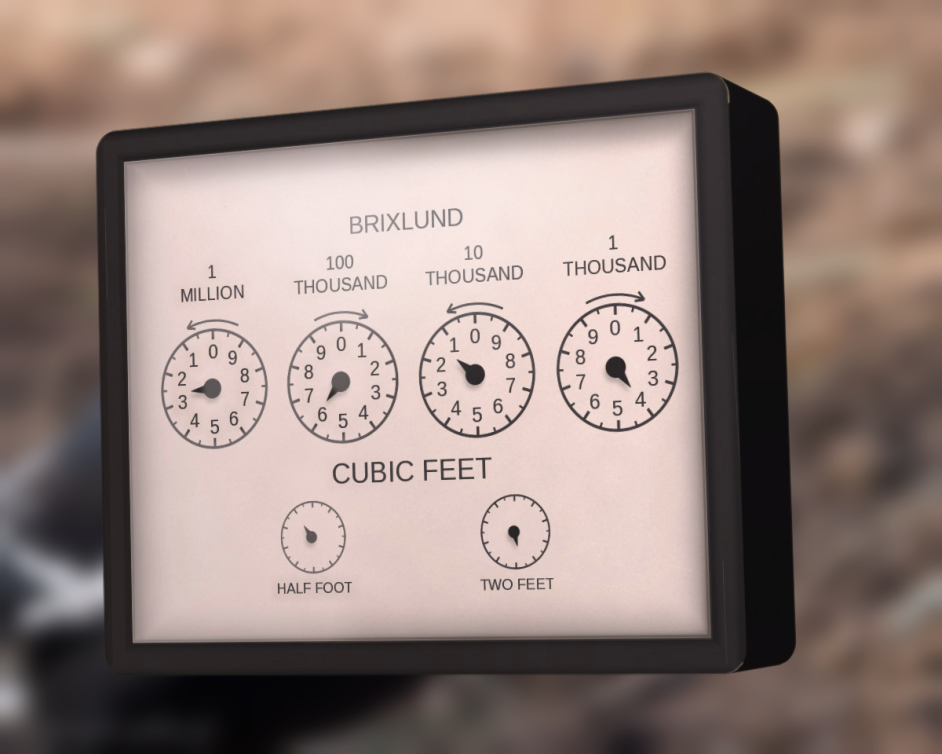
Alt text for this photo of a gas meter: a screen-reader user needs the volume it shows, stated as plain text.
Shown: 261400 ft³
